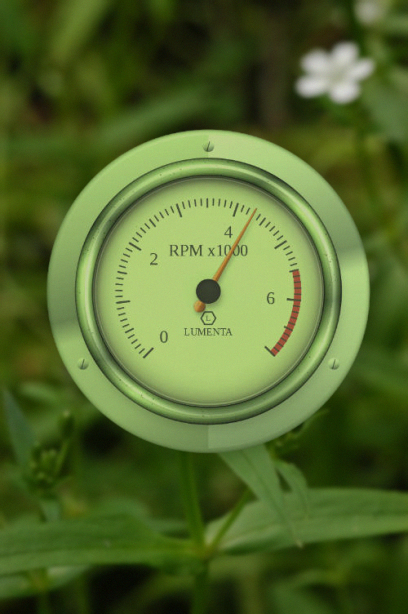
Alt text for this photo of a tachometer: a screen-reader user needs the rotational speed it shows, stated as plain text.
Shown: 4300 rpm
